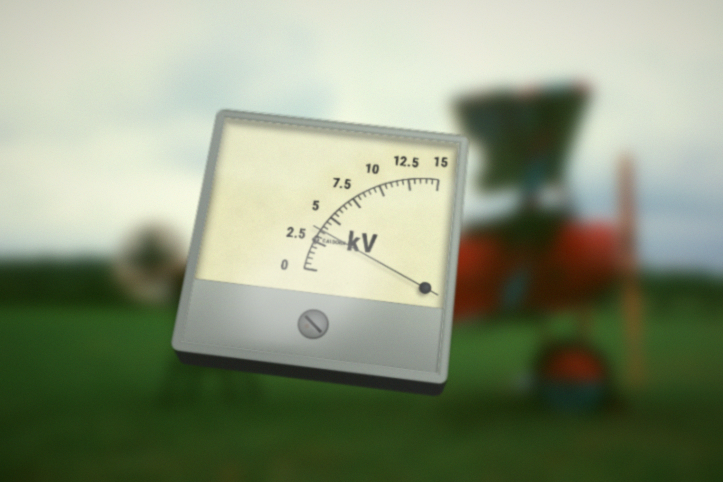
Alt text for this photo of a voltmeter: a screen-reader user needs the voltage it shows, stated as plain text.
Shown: 3.5 kV
